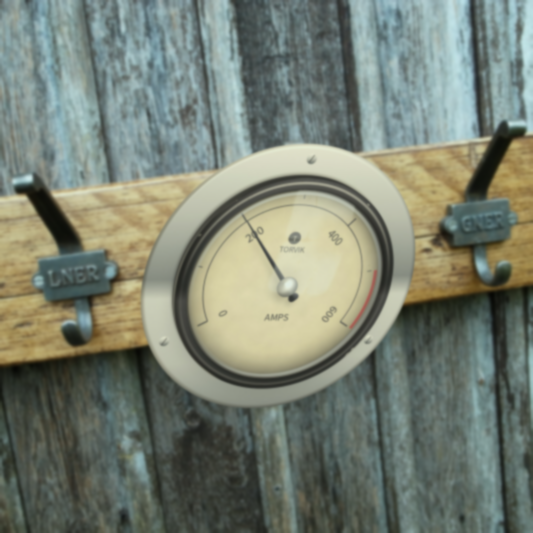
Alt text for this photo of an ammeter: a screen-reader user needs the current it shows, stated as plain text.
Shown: 200 A
